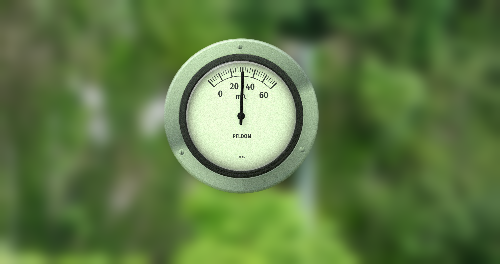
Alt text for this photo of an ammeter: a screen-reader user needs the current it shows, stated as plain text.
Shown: 30 mA
